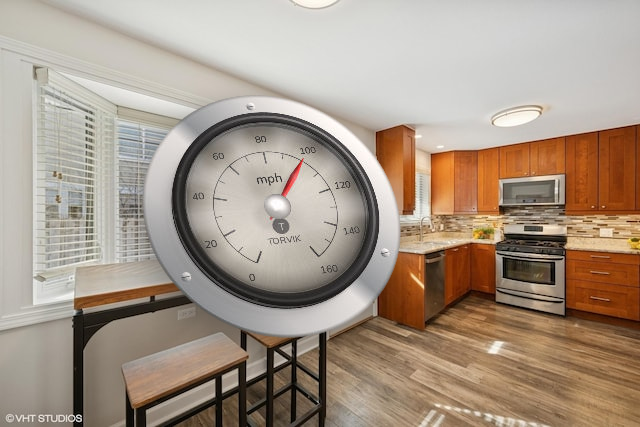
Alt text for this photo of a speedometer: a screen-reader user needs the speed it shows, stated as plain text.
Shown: 100 mph
